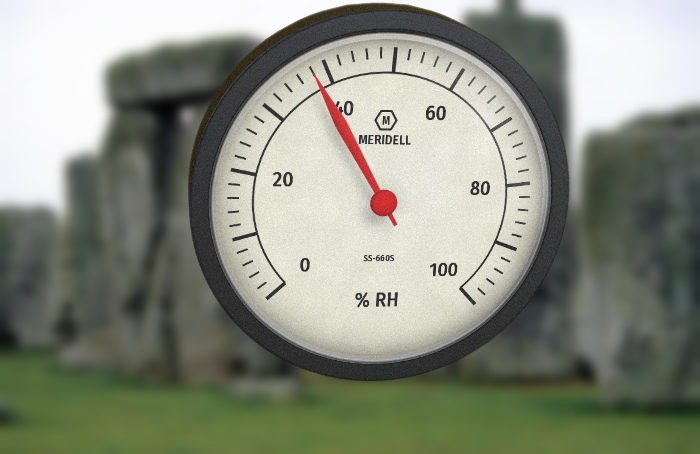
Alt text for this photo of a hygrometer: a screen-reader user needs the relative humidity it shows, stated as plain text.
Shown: 38 %
